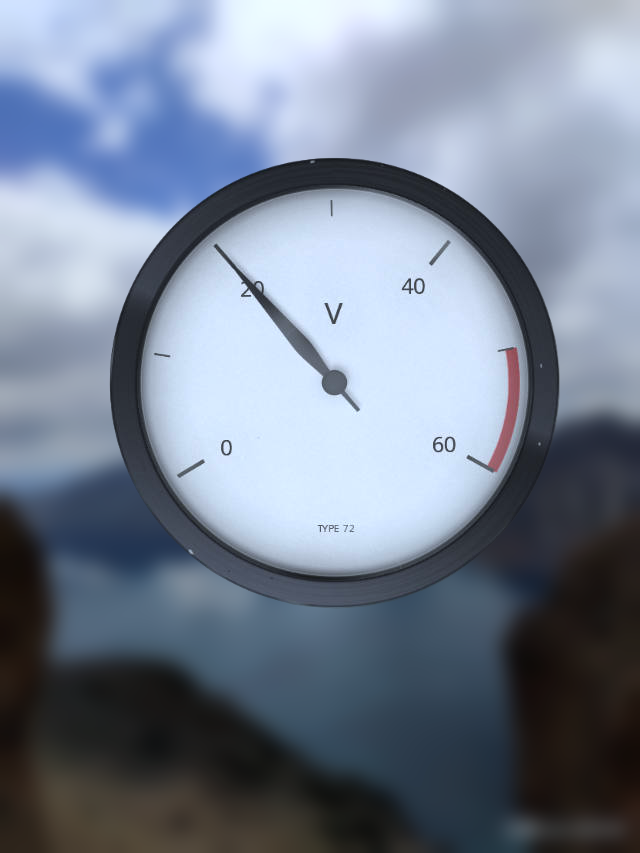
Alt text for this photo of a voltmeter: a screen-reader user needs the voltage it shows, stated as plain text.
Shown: 20 V
